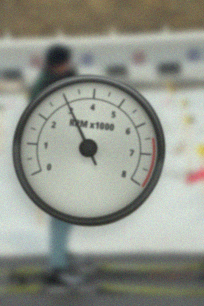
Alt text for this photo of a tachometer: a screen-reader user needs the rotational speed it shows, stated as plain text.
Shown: 3000 rpm
